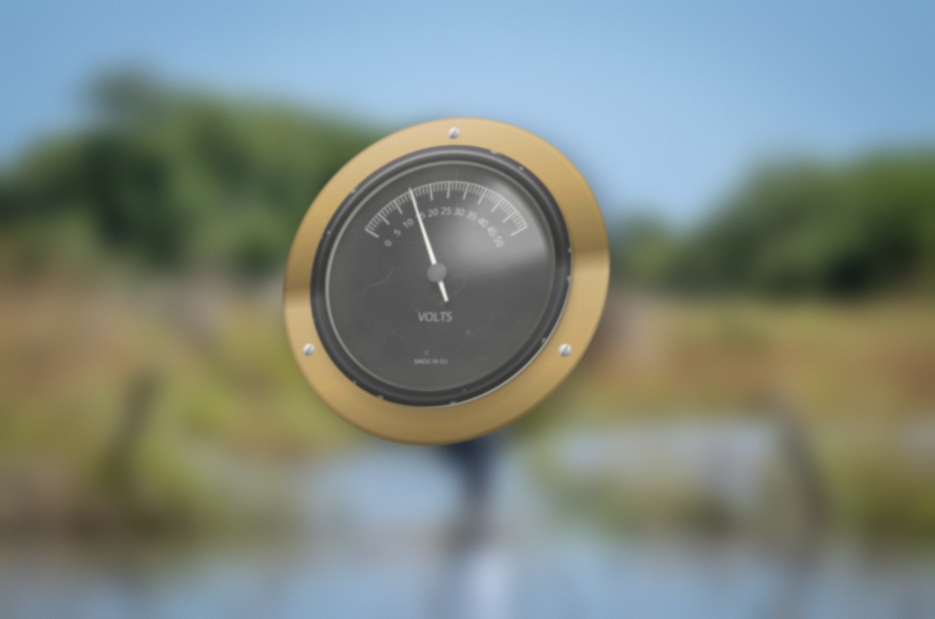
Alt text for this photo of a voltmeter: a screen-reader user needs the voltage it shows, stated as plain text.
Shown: 15 V
